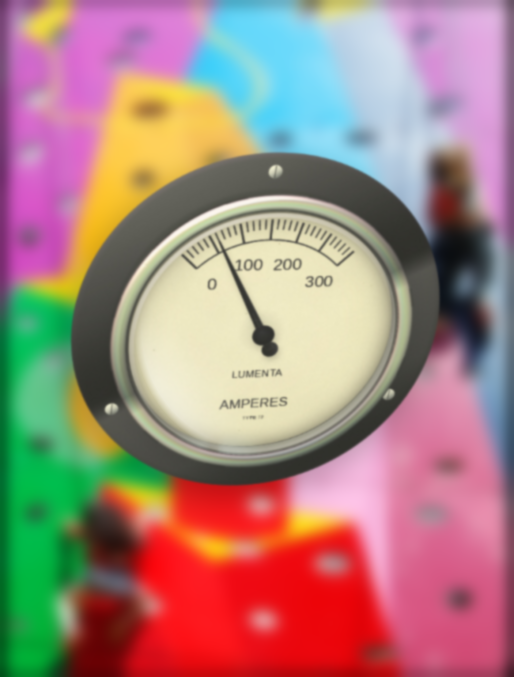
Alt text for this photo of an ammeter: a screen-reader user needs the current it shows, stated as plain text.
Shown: 60 A
